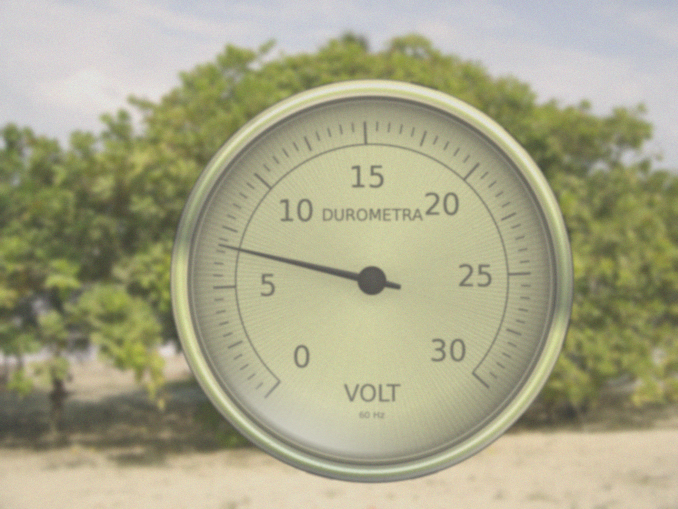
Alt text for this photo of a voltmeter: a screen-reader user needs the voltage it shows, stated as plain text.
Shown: 6.75 V
